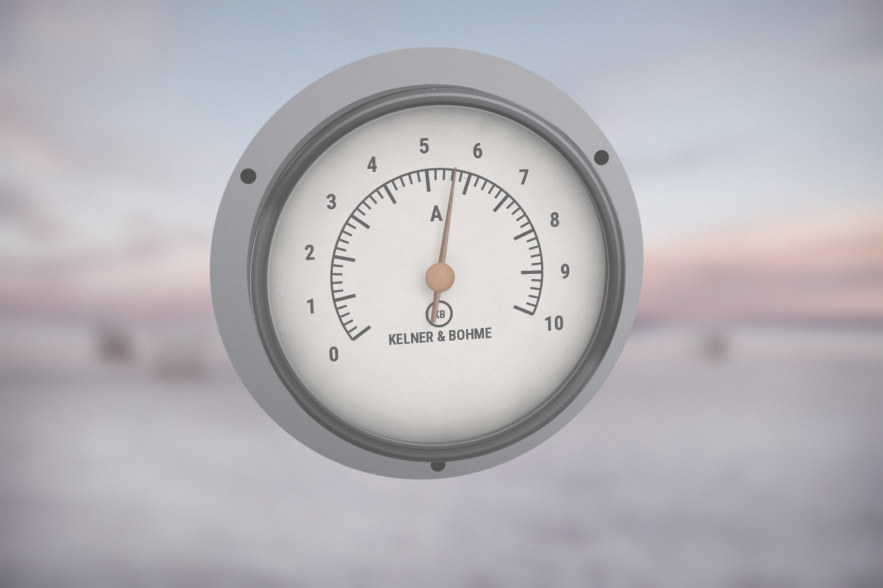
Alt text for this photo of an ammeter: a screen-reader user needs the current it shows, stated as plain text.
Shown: 5.6 A
